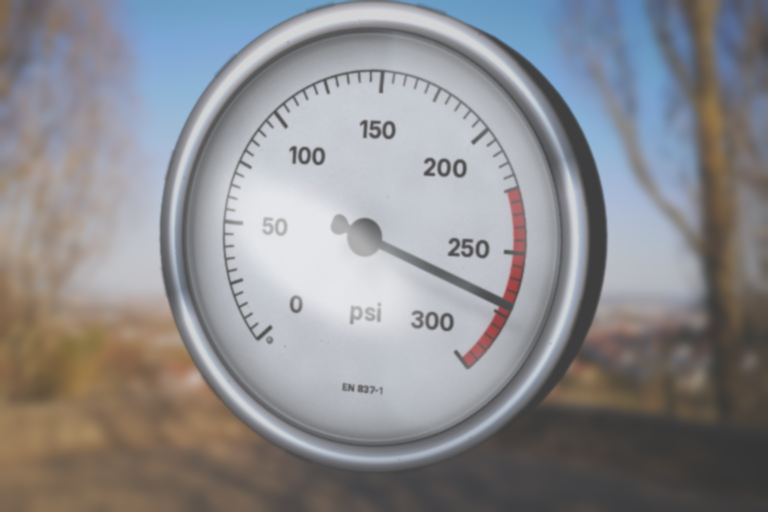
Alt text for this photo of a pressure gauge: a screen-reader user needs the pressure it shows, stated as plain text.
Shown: 270 psi
